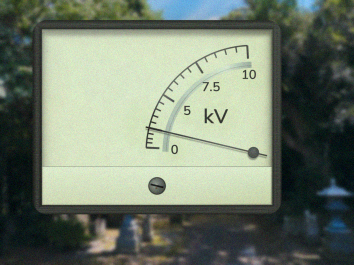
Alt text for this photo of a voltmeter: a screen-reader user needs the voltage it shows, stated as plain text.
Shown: 2.5 kV
